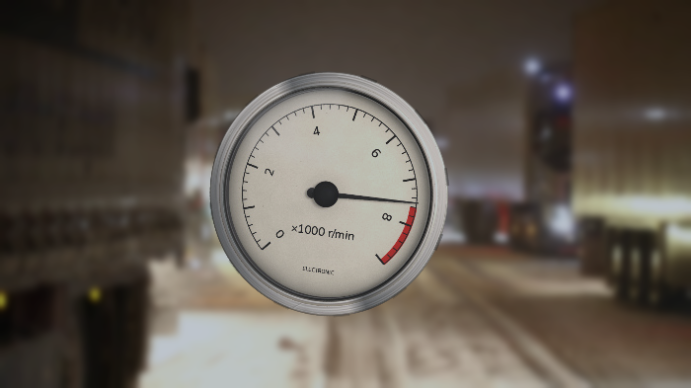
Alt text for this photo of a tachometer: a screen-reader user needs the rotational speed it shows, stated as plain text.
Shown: 7500 rpm
